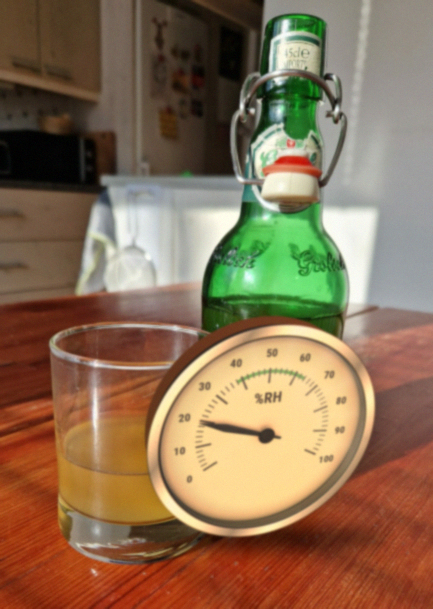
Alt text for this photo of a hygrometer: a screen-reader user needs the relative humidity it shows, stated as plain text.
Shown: 20 %
